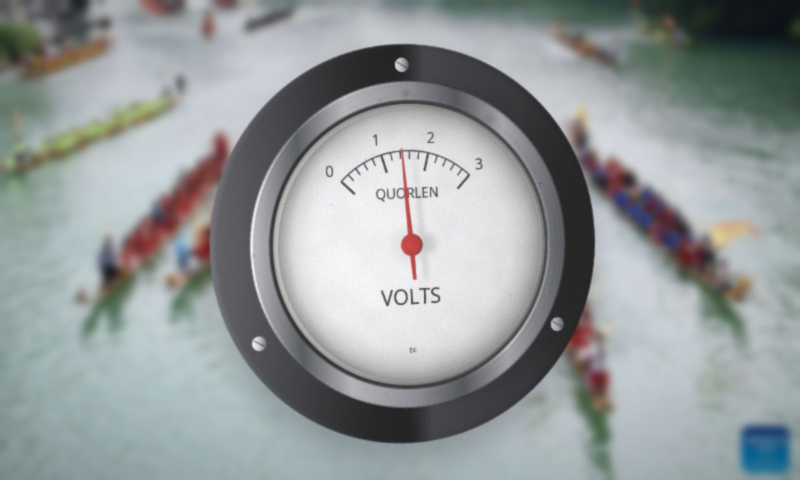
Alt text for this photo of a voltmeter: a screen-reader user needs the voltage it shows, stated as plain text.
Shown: 1.4 V
